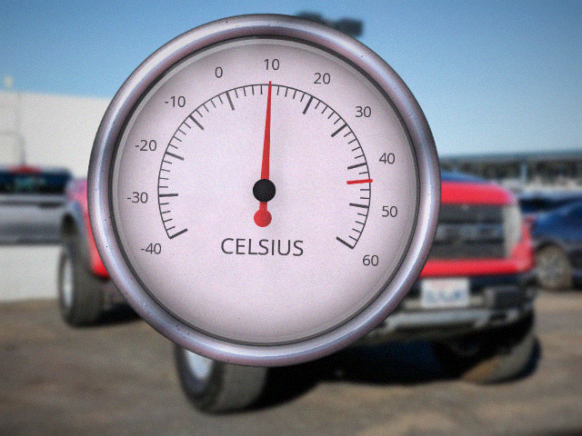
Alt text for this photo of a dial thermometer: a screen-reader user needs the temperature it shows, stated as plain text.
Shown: 10 °C
